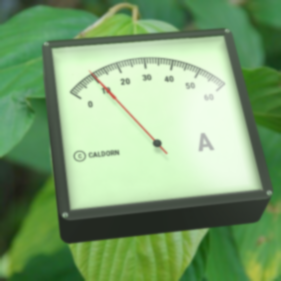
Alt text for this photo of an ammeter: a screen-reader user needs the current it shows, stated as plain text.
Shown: 10 A
